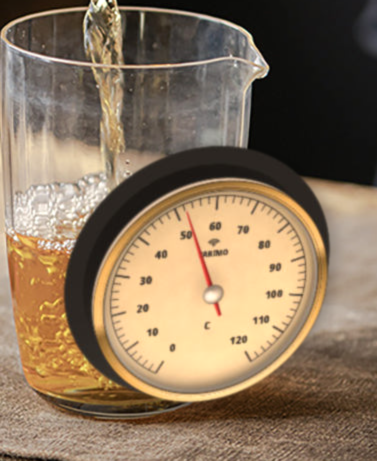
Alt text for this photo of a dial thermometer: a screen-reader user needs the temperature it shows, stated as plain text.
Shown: 52 °C
